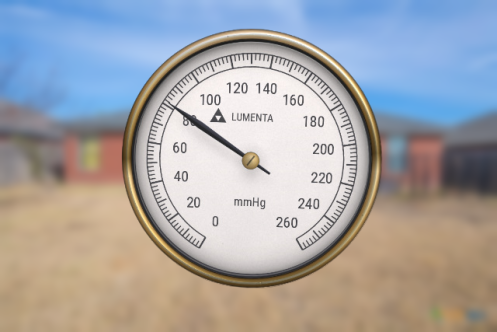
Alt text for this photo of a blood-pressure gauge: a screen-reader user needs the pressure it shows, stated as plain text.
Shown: 82 mmHg
